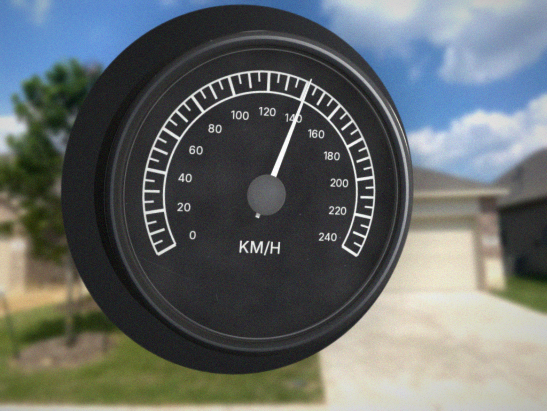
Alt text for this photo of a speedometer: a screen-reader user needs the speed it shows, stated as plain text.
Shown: 140 km/h
